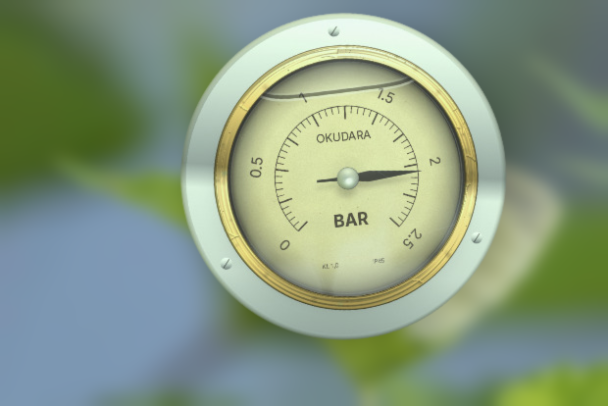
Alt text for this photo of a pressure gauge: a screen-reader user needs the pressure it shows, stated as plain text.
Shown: 2.05 bar
